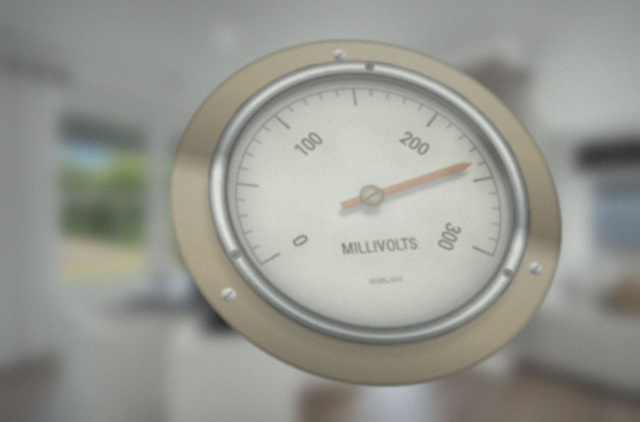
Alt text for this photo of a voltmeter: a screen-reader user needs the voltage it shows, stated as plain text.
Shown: 240 mV
